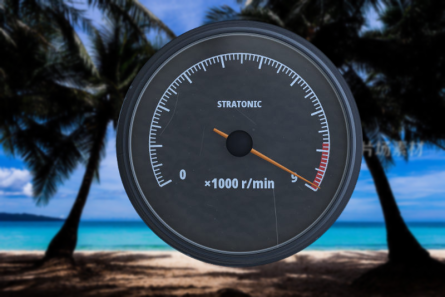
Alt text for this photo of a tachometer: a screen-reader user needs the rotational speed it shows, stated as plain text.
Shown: 8900 rpm
